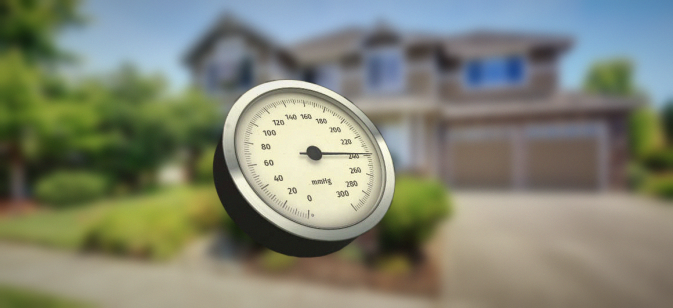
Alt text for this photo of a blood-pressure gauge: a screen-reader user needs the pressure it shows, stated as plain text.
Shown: 240 mmHg
